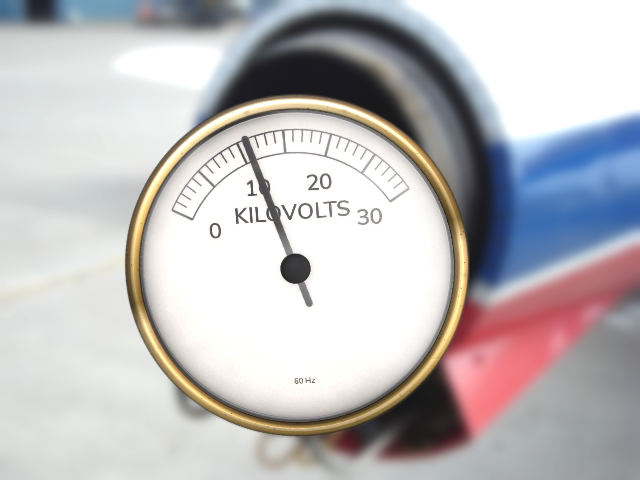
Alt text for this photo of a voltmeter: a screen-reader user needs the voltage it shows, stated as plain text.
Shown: 11 kV
